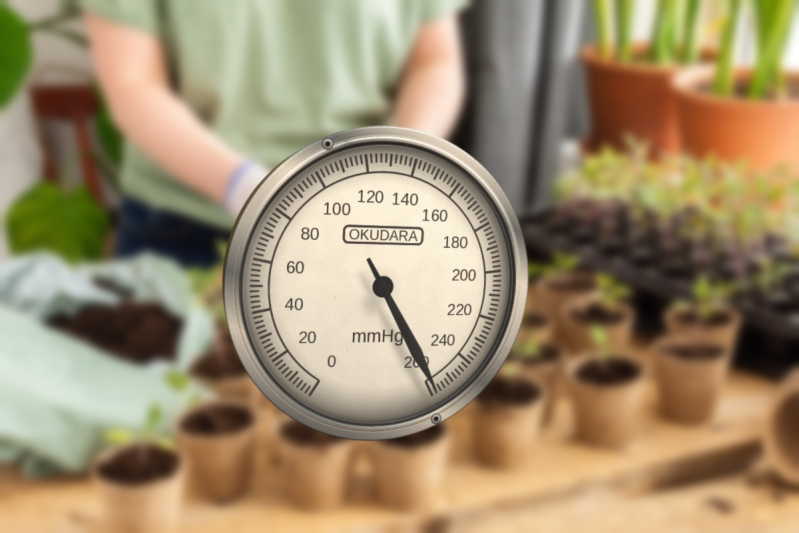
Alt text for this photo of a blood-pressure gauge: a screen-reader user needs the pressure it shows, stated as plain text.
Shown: 258 mmHg
